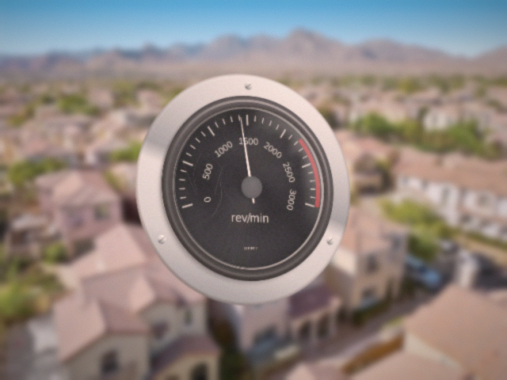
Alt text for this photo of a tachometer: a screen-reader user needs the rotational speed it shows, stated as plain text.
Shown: 1400 rpm
